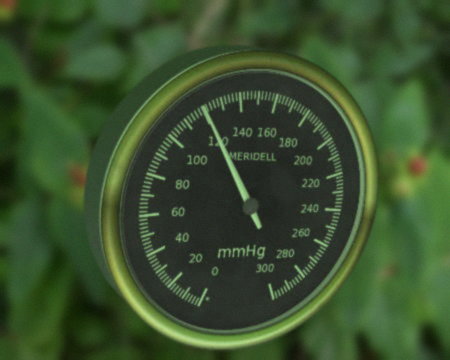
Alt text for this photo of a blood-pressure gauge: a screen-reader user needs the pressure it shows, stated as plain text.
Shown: 120 mmHg
